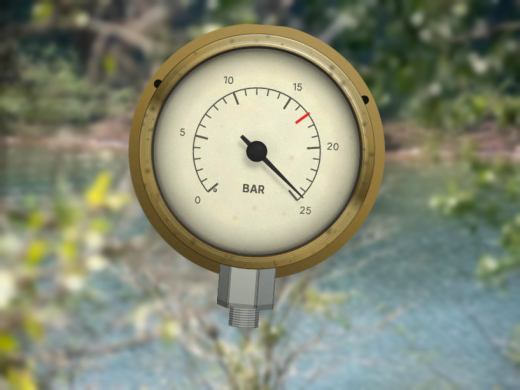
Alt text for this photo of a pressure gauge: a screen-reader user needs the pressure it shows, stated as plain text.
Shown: 24.5 bar
